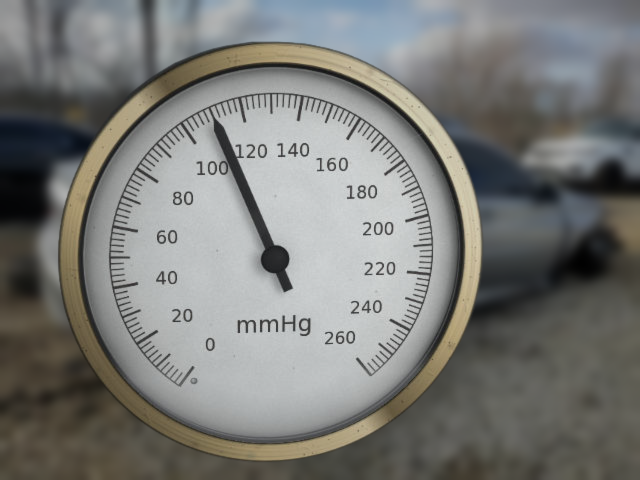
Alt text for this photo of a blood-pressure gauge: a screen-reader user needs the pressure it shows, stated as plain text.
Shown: 110 mmHg
